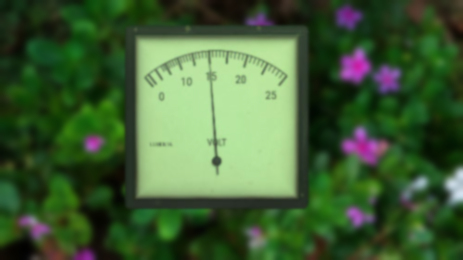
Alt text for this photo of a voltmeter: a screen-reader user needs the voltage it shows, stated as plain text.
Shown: 15 V
